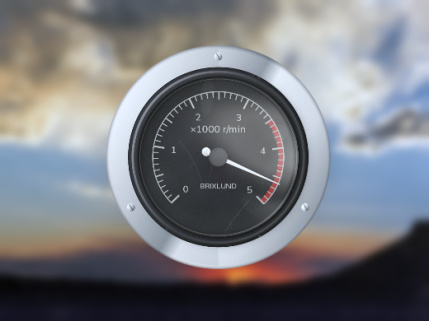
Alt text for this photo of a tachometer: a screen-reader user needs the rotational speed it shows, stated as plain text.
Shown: 4600 rpm
